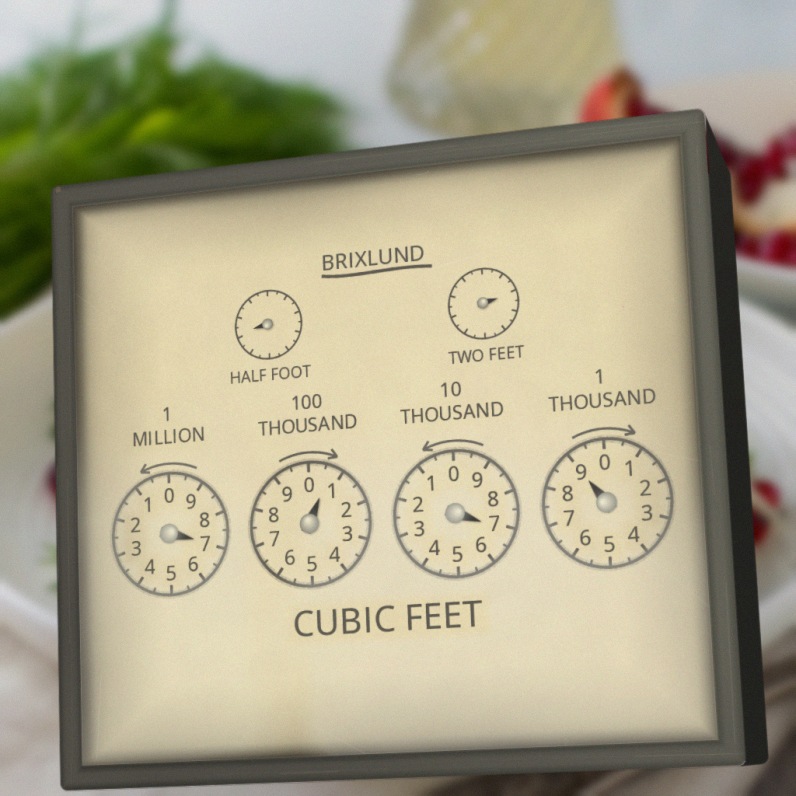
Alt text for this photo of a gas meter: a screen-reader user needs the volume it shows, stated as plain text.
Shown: 706900 ft³
